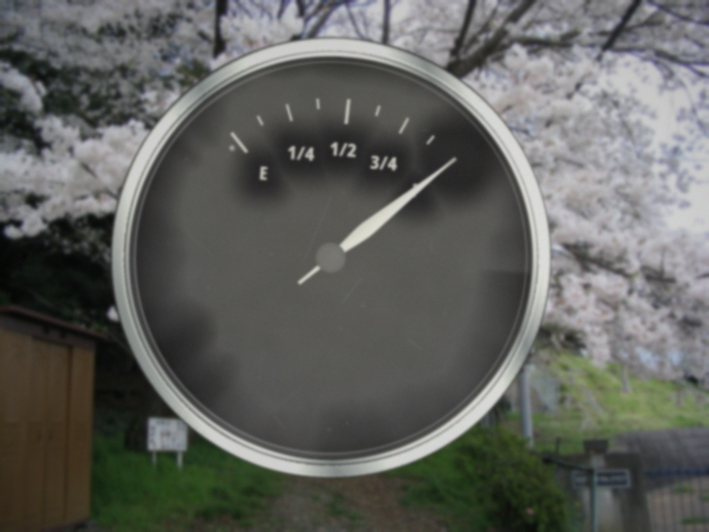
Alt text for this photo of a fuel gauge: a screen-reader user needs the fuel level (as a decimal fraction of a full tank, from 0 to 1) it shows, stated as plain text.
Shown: 1
